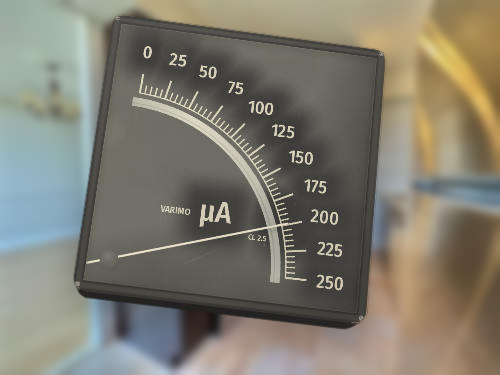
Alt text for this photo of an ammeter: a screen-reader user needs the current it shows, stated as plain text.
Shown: 200 µA
